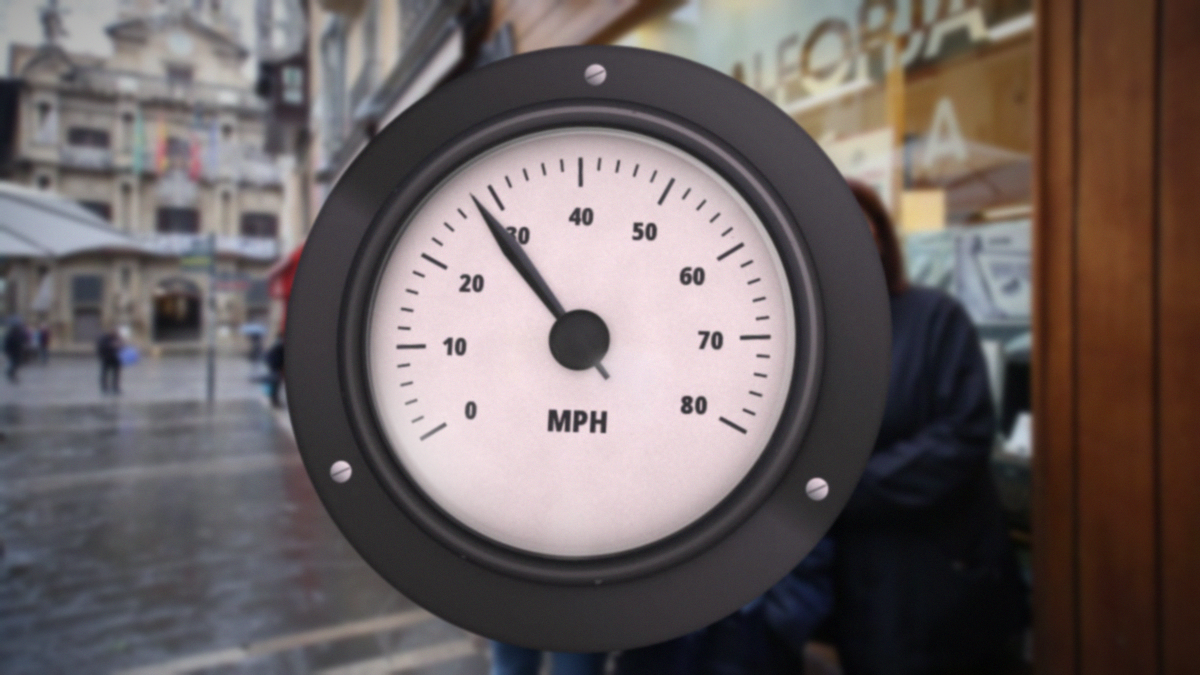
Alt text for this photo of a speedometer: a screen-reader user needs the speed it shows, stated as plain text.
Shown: 28 mph
